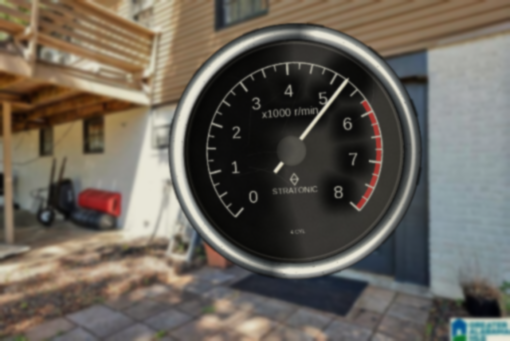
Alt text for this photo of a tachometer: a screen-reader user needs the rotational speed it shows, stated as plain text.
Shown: 5250 rpm
